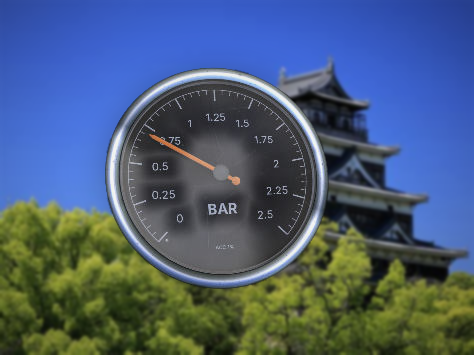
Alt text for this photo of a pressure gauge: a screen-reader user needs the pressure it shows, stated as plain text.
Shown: 0.7 bar
